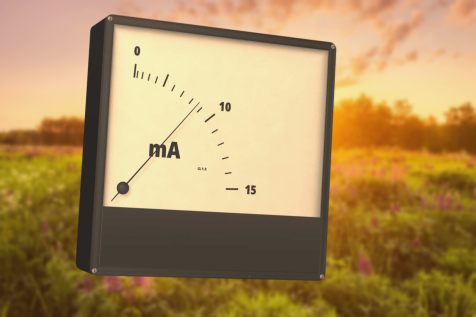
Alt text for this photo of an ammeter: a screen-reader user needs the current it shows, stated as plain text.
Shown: 8.5 mA
